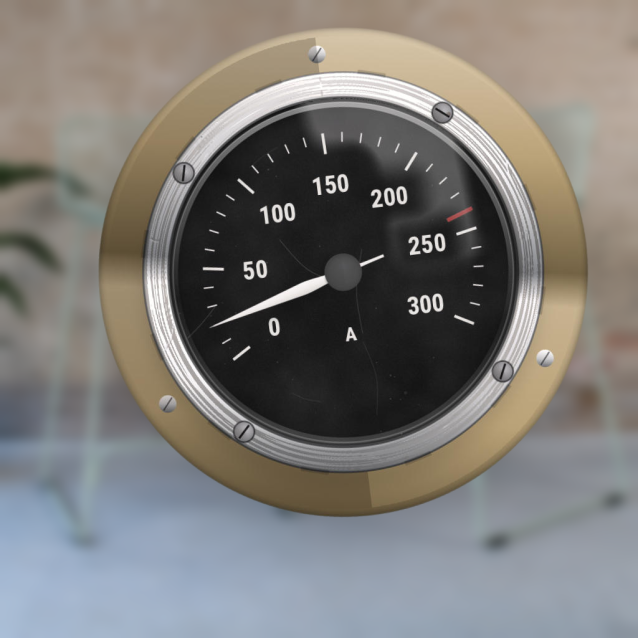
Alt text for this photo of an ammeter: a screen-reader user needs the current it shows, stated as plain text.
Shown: 20 A
